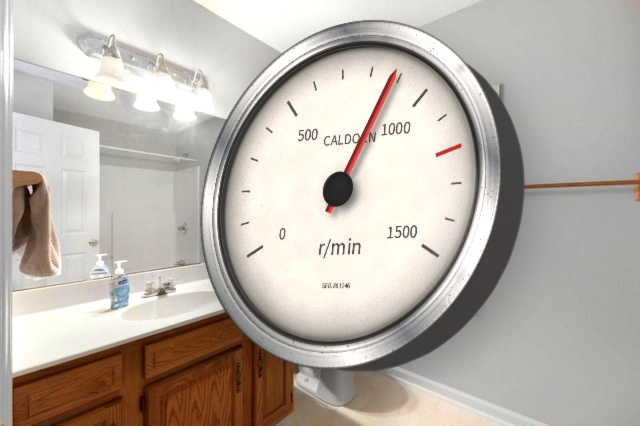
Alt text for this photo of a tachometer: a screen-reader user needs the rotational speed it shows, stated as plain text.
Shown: 900 rpm
